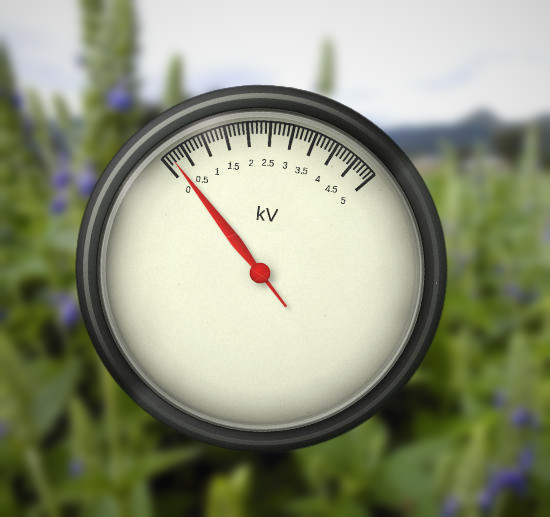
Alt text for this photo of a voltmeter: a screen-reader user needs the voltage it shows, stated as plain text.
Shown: 0.2 kV
